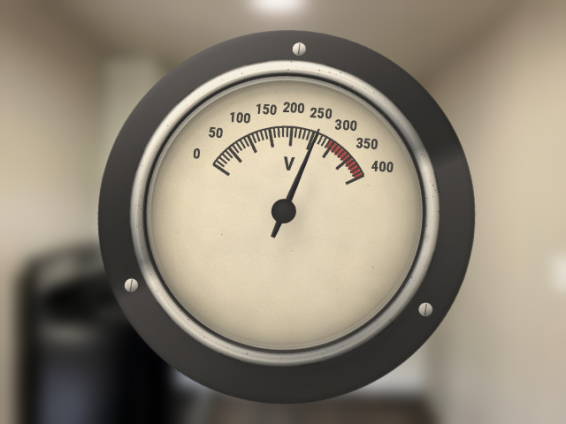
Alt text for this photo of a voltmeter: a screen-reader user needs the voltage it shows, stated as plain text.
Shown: 260 V
